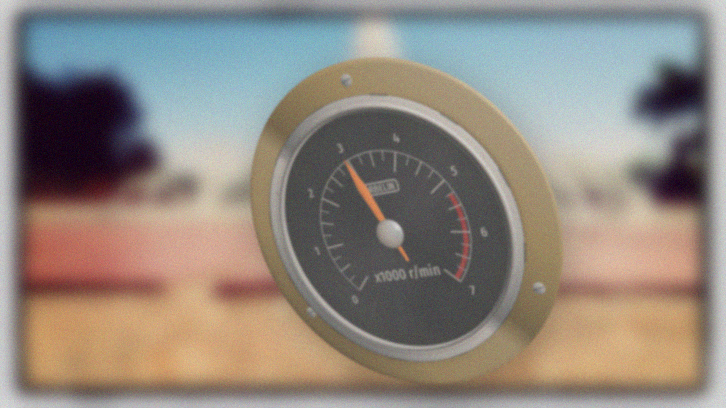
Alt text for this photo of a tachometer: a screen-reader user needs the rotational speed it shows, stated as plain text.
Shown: 3000 rpm
